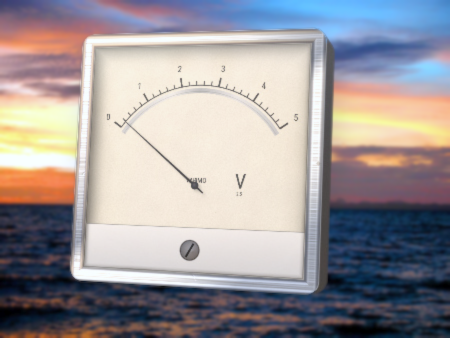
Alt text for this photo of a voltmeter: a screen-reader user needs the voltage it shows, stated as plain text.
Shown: 0.2 V
